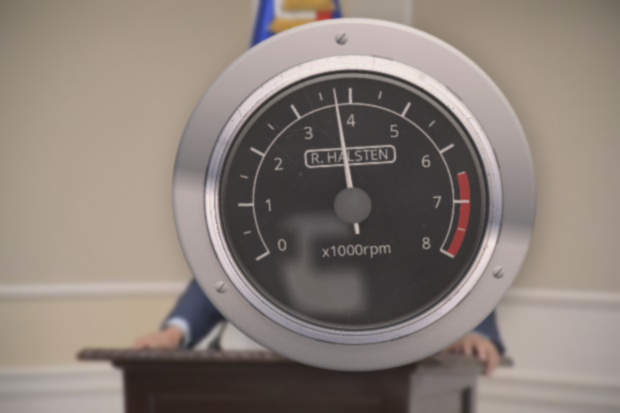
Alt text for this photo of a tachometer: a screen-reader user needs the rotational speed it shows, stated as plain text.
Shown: 3750 rpm
